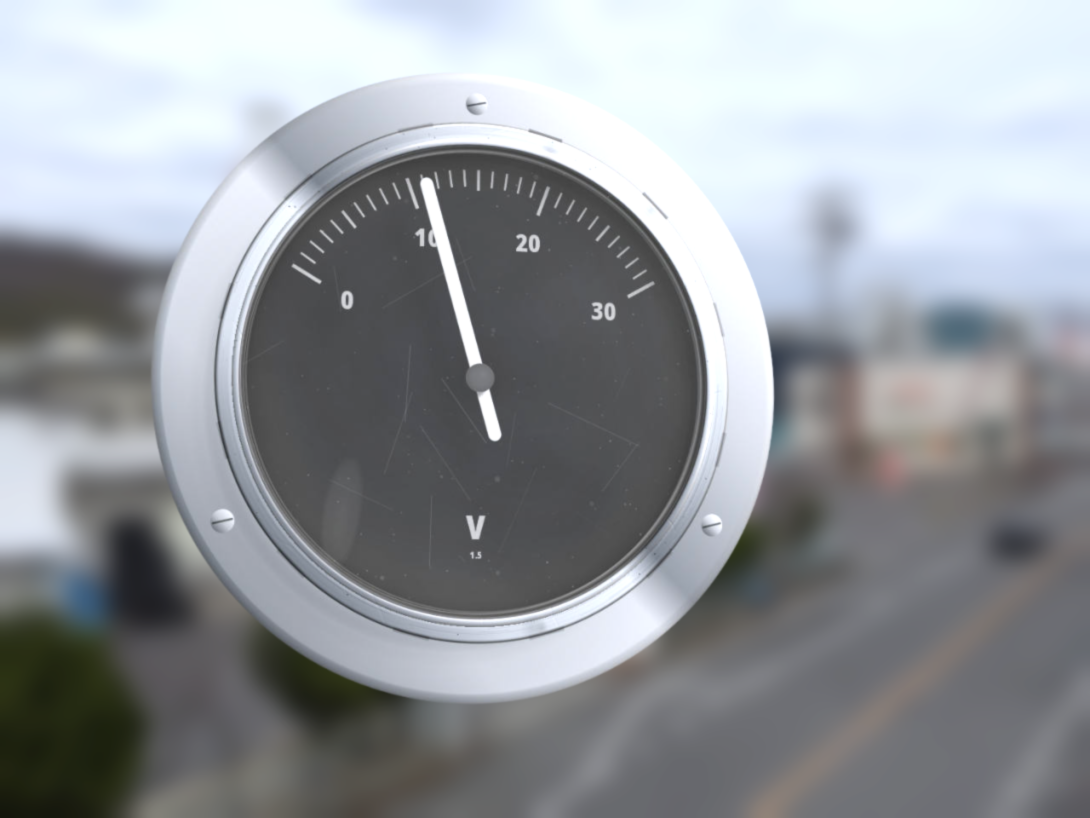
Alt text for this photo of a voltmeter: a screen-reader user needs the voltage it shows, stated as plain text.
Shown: 11 V
